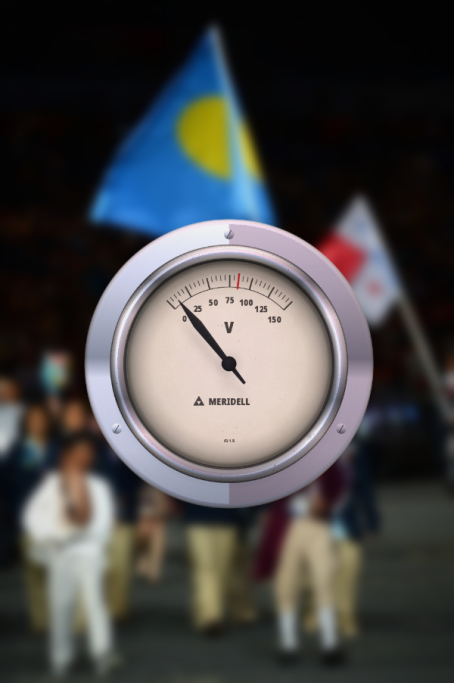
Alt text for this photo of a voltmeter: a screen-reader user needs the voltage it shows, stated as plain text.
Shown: 10 V
